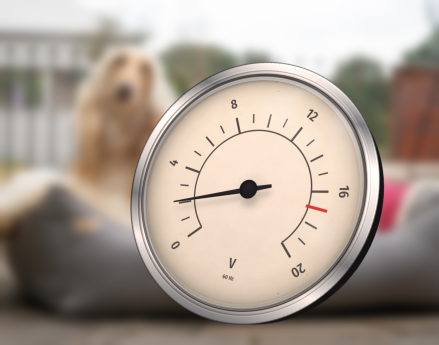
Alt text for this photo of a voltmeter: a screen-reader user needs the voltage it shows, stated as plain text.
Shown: 2 V
